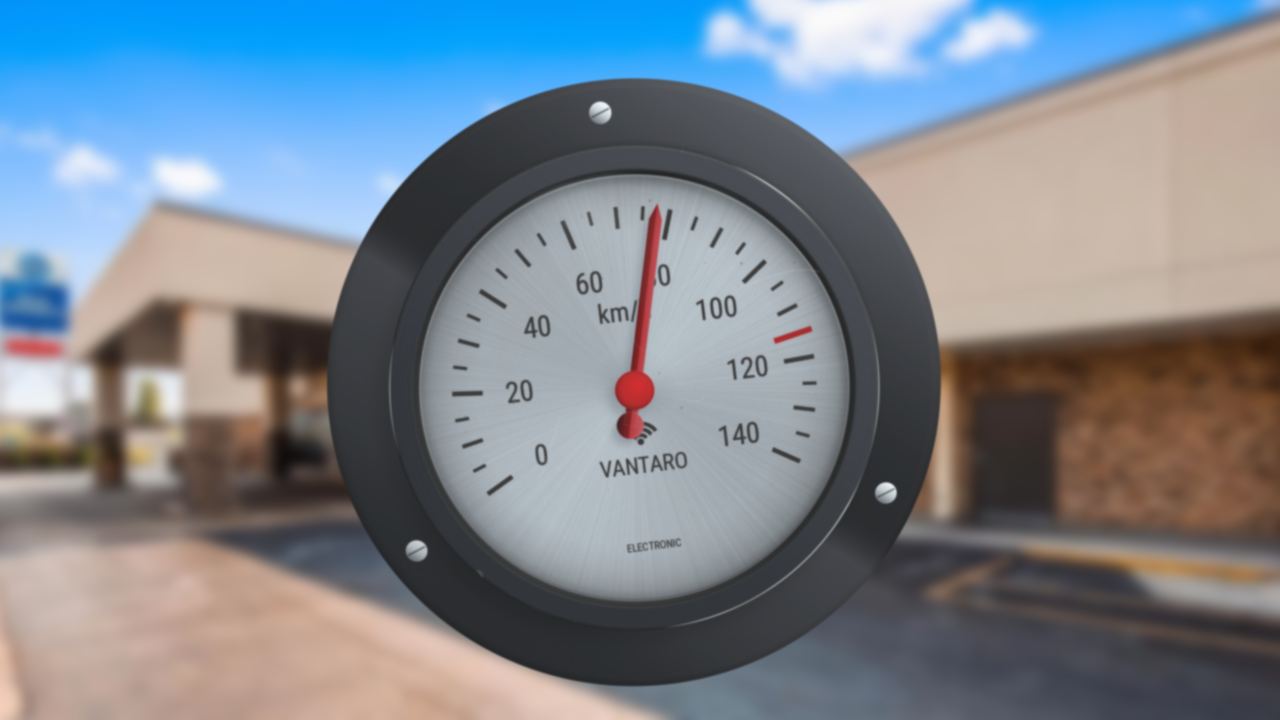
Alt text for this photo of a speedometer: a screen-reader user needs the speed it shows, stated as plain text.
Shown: 77.5 km/h
